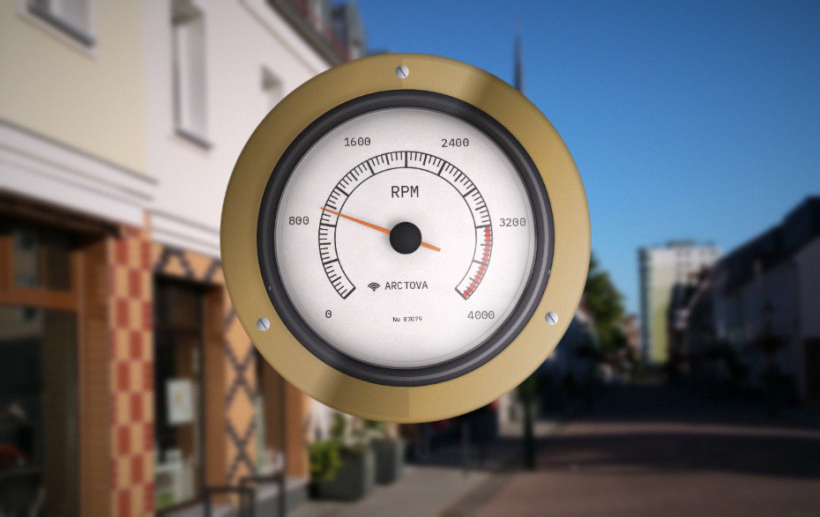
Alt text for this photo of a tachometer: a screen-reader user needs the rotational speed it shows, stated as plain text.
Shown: 950 rpm
